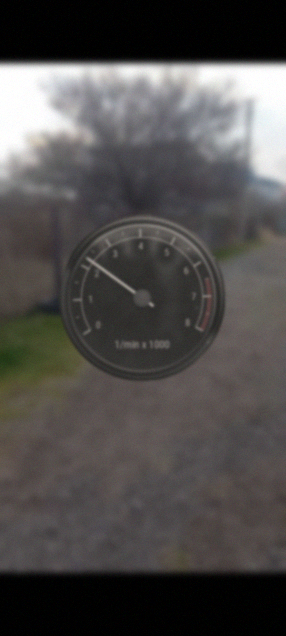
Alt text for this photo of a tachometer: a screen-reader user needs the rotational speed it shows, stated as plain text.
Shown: 2250 rpm
